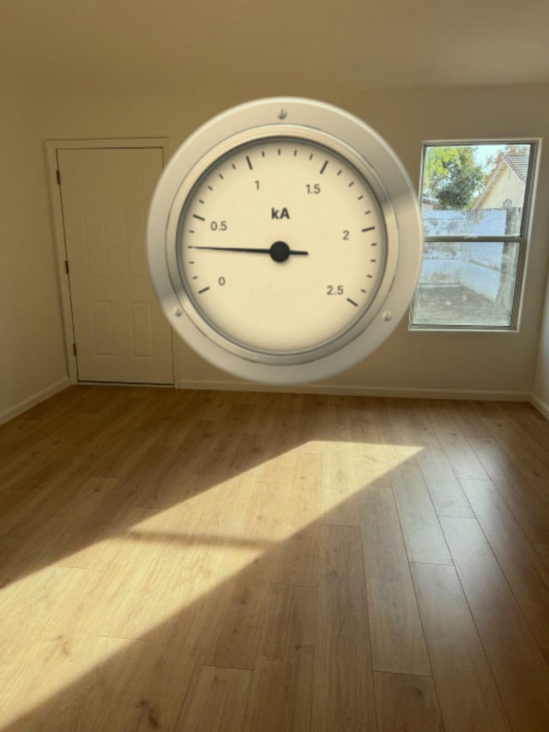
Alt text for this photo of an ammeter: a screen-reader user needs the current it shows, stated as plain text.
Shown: 0.3 kA
